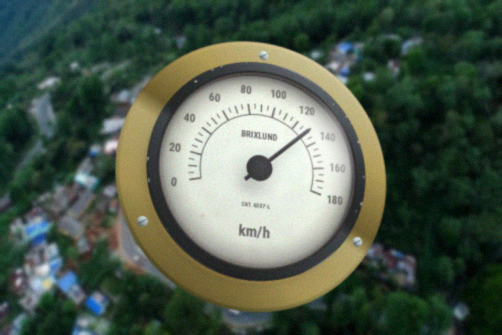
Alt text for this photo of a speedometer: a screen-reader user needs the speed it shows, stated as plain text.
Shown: 130 km/h
